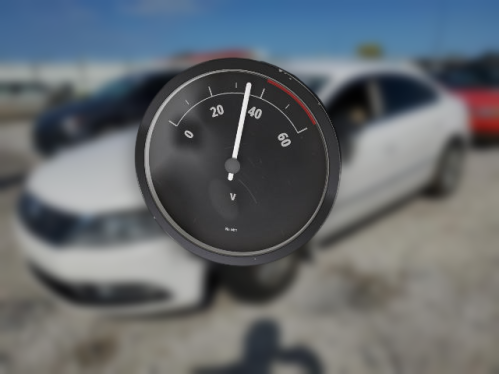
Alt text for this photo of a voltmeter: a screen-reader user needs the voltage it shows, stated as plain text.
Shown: 35 V
